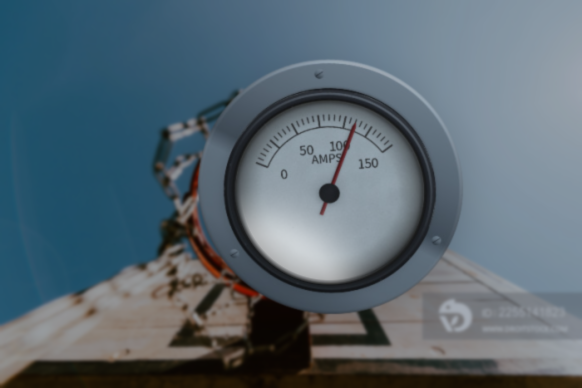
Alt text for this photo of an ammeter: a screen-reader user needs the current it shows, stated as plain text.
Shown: 110 A
